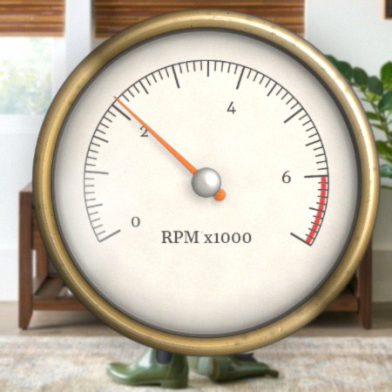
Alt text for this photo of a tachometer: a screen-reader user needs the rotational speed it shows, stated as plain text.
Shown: 2100 rpm
